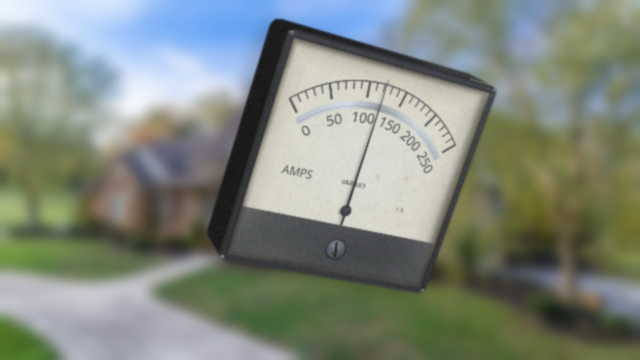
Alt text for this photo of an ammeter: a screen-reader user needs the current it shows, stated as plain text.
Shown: 120 A
